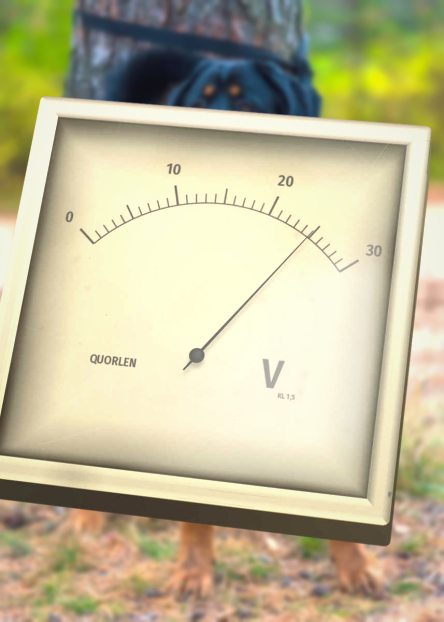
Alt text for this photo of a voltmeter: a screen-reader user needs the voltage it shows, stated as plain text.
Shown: 25 V
